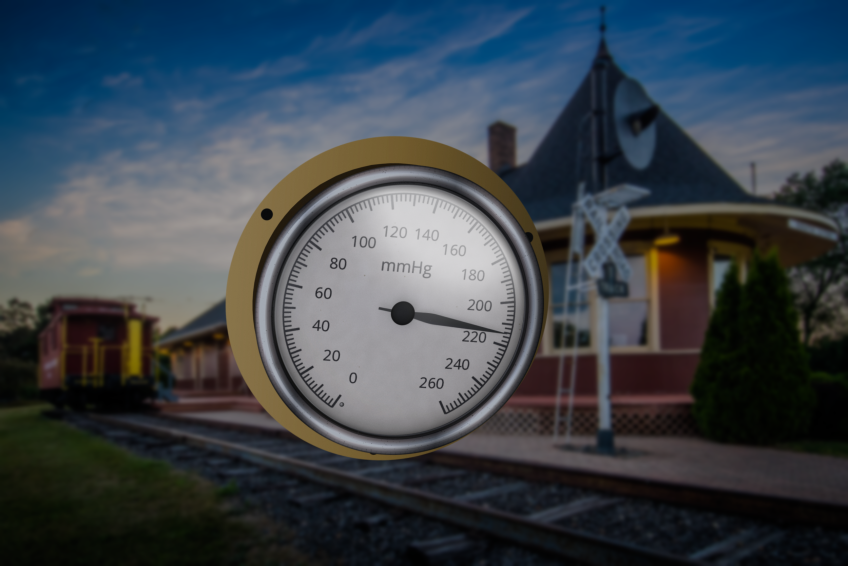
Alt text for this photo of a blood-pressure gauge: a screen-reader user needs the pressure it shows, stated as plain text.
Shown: 214 mmHg
